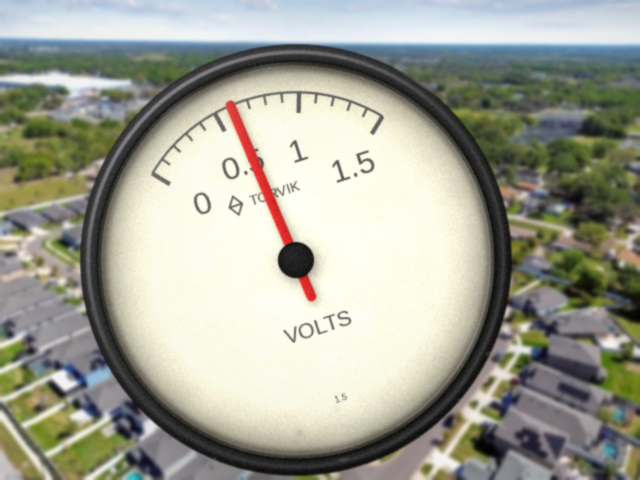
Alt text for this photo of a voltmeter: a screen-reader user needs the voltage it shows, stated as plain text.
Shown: 0.6 V
